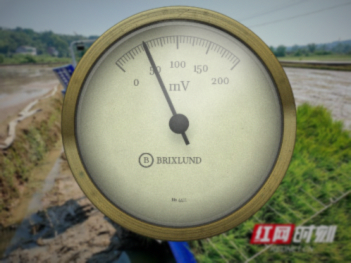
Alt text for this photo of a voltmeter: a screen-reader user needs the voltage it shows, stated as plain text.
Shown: 50 mV
